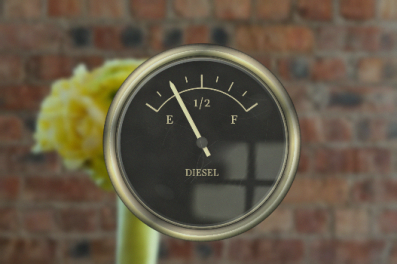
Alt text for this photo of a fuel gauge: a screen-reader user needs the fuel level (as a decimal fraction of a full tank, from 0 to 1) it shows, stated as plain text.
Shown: 0.25
